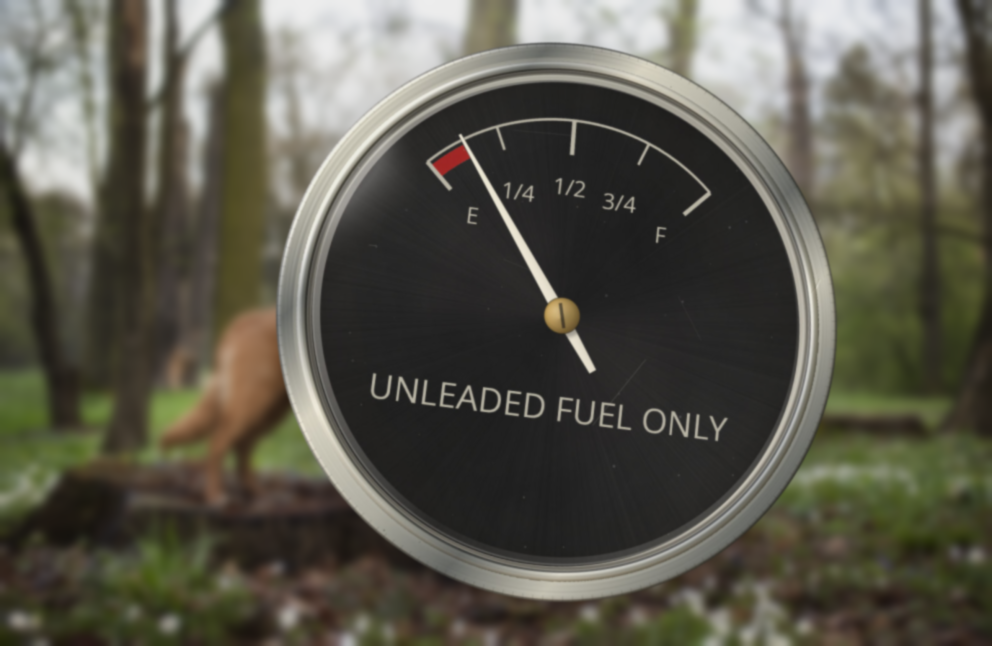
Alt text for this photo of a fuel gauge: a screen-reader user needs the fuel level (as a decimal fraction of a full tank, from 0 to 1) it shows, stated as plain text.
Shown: 0.125
